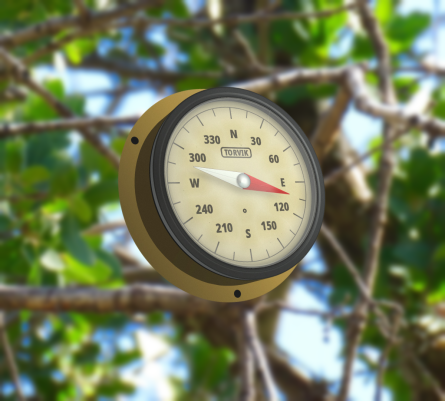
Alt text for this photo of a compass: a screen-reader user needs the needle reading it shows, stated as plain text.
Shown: 105 °
